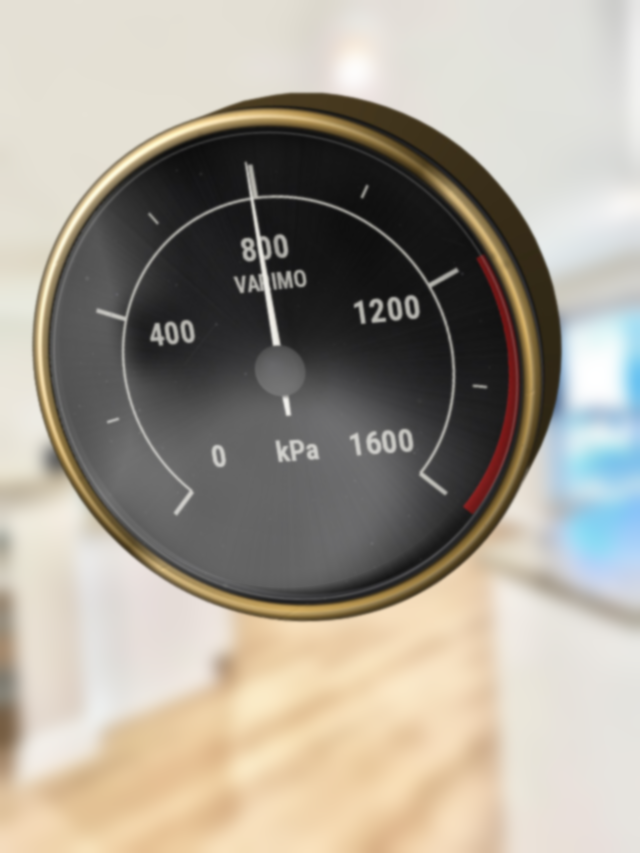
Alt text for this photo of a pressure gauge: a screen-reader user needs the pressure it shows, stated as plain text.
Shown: 800 kPa
